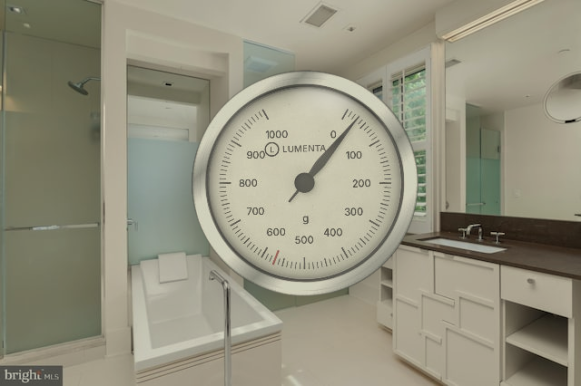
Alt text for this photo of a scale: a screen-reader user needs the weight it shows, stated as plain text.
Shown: 30 g
